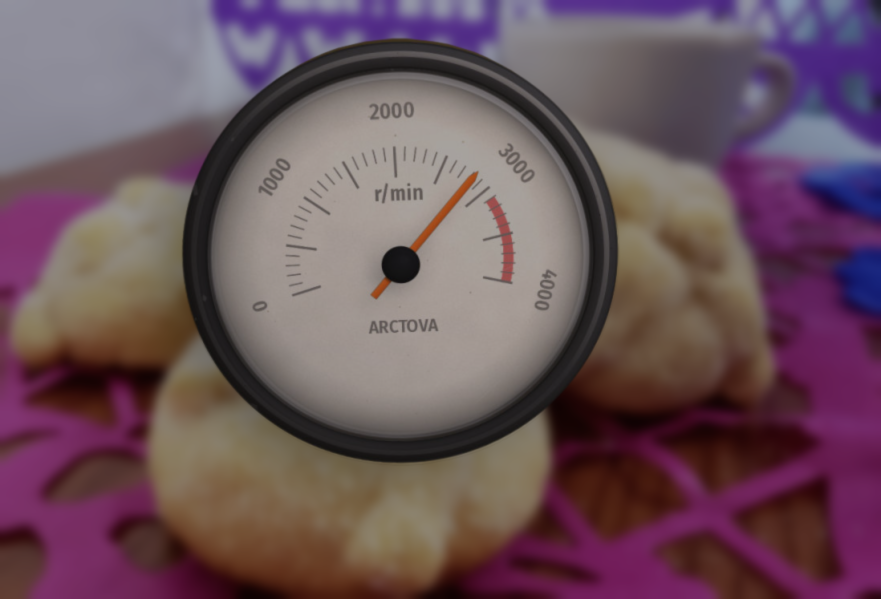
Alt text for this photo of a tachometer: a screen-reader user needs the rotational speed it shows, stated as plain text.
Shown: 2800 rpm
